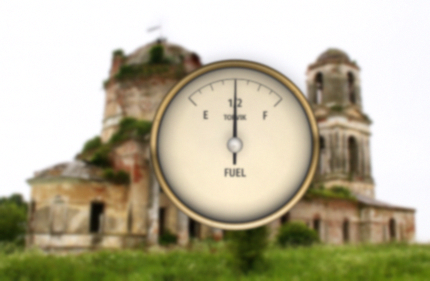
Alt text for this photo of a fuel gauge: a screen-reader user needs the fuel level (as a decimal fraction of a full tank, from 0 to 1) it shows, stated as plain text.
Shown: 0.5
